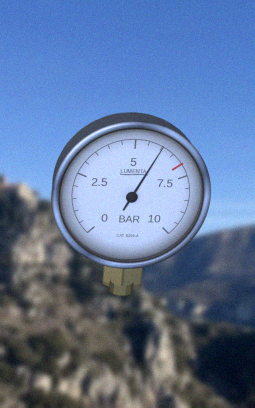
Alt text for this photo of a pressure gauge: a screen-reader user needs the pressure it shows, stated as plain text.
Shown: 6 bar
